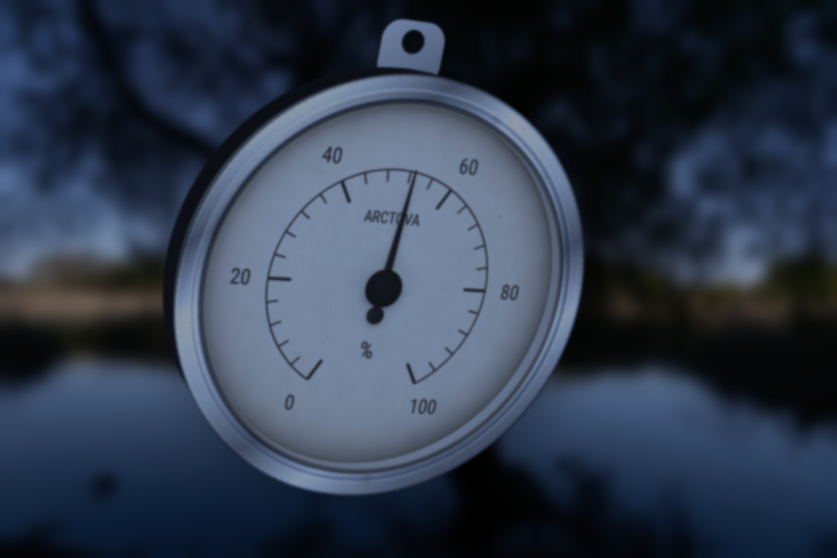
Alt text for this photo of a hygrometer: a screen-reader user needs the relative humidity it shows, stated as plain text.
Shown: 52 %
